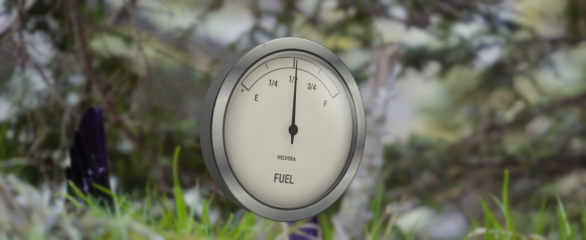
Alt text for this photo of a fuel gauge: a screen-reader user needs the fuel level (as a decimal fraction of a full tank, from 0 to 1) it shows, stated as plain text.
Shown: 0.5
